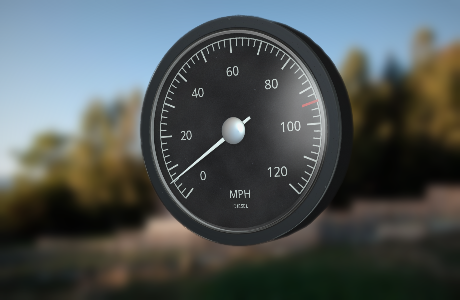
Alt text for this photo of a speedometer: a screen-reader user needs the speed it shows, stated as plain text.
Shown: 6 mph
